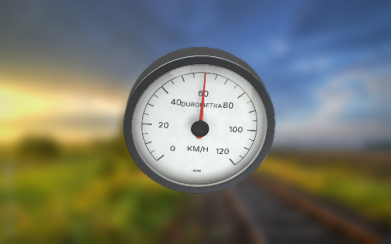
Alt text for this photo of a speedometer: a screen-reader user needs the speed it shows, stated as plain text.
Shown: 60 km/h
